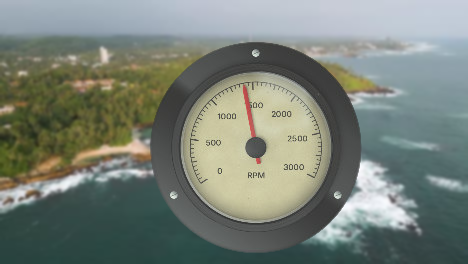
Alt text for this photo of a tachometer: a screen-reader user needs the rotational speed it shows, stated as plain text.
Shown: 1400 rpm
